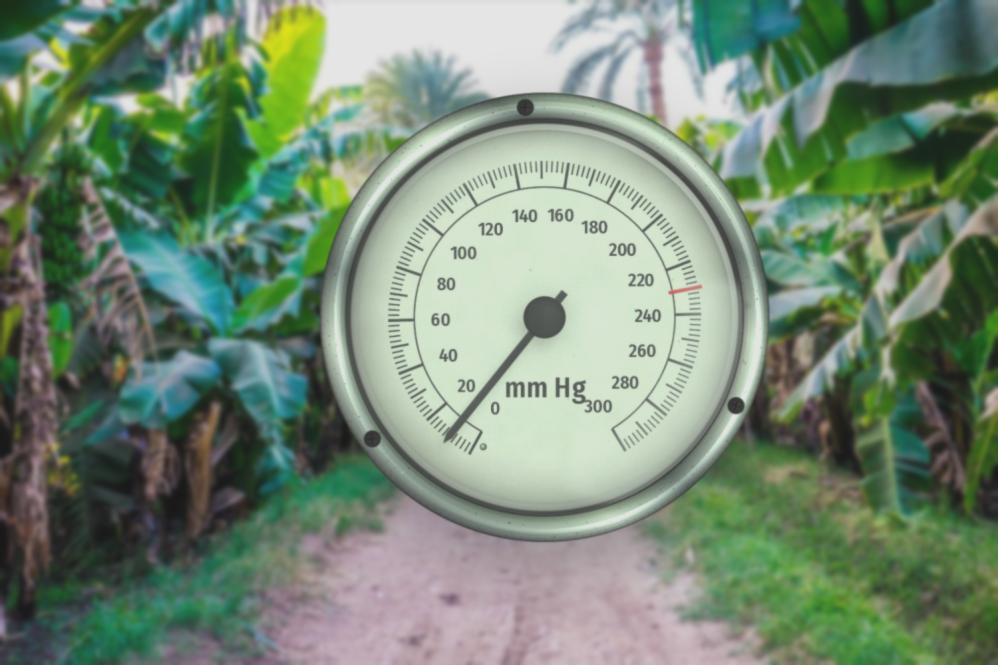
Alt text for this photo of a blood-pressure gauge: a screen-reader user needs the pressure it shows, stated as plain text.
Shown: 10 mmHg
